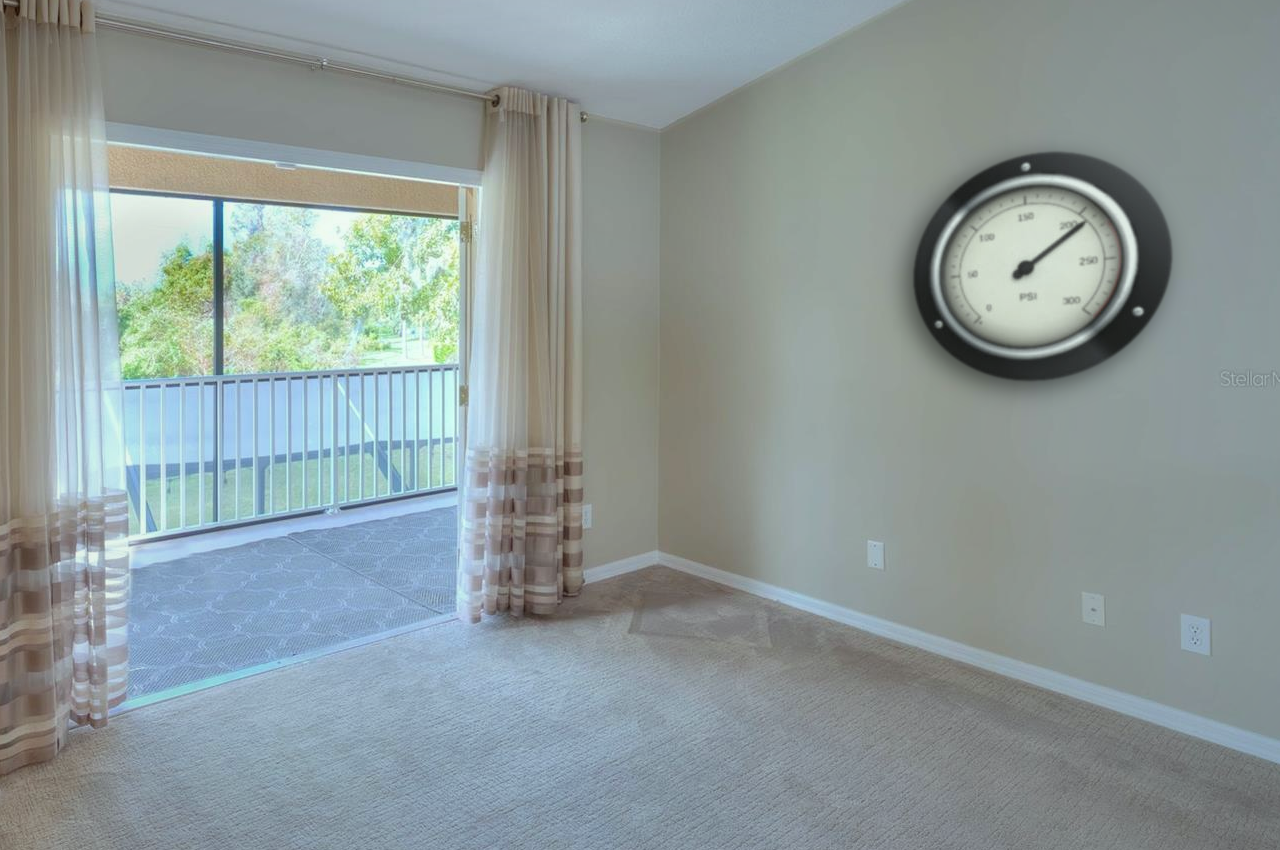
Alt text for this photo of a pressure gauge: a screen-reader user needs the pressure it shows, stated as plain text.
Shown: 210 psi
